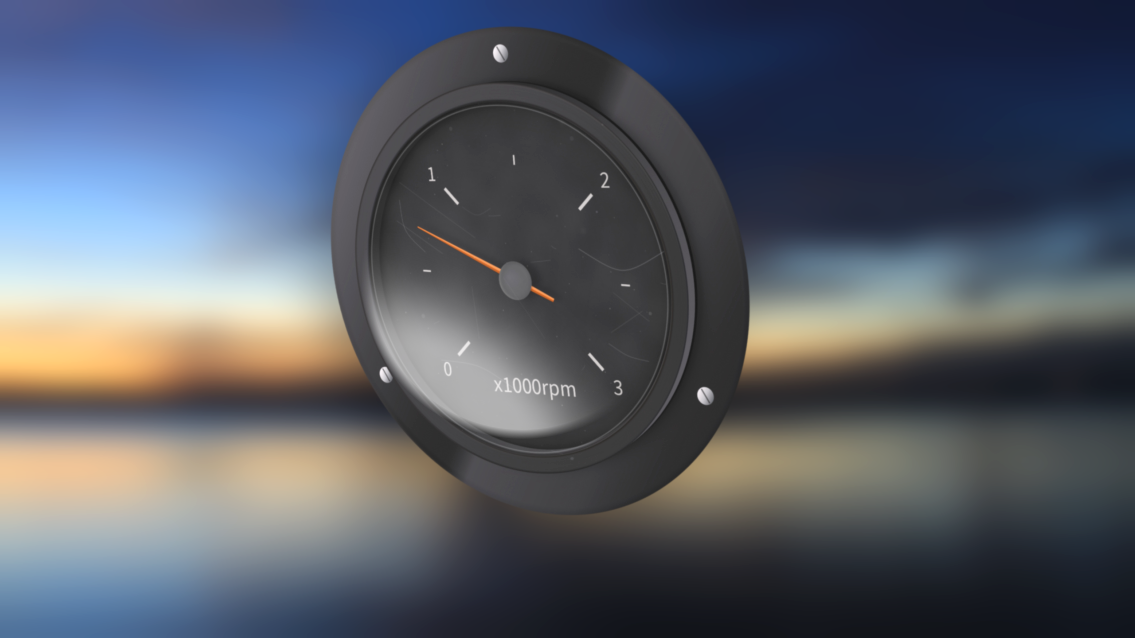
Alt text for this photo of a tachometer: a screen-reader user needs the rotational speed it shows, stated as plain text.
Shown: 750 rpm
